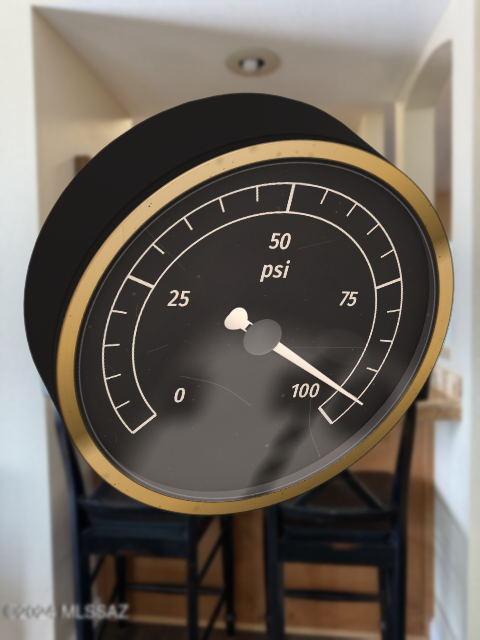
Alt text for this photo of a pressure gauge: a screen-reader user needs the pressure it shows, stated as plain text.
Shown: 95 psi
